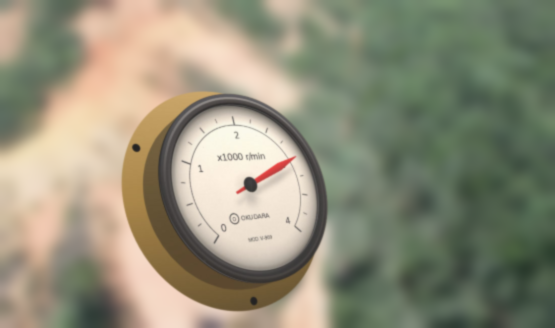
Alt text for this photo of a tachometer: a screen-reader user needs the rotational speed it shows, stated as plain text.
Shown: 3000 rpm
